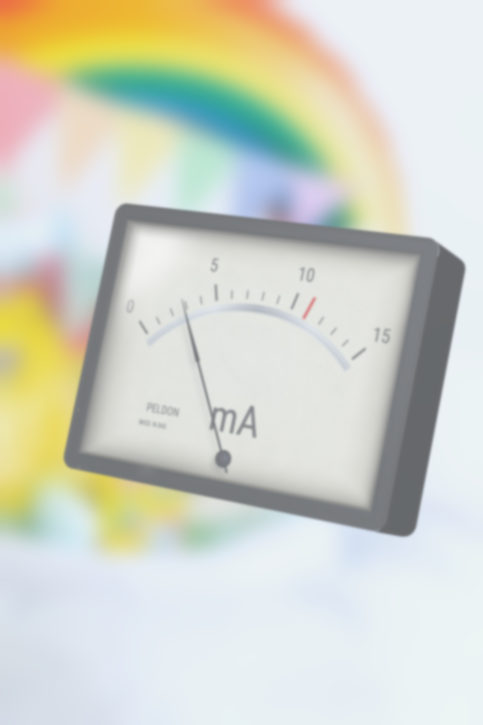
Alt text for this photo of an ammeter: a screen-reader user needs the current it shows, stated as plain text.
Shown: 3 mA
